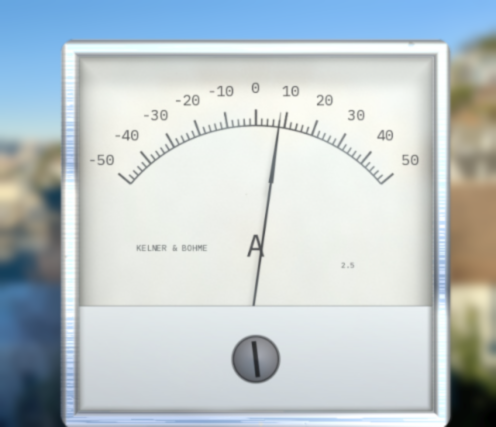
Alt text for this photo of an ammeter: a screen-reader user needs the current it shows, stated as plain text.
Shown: 8 A
